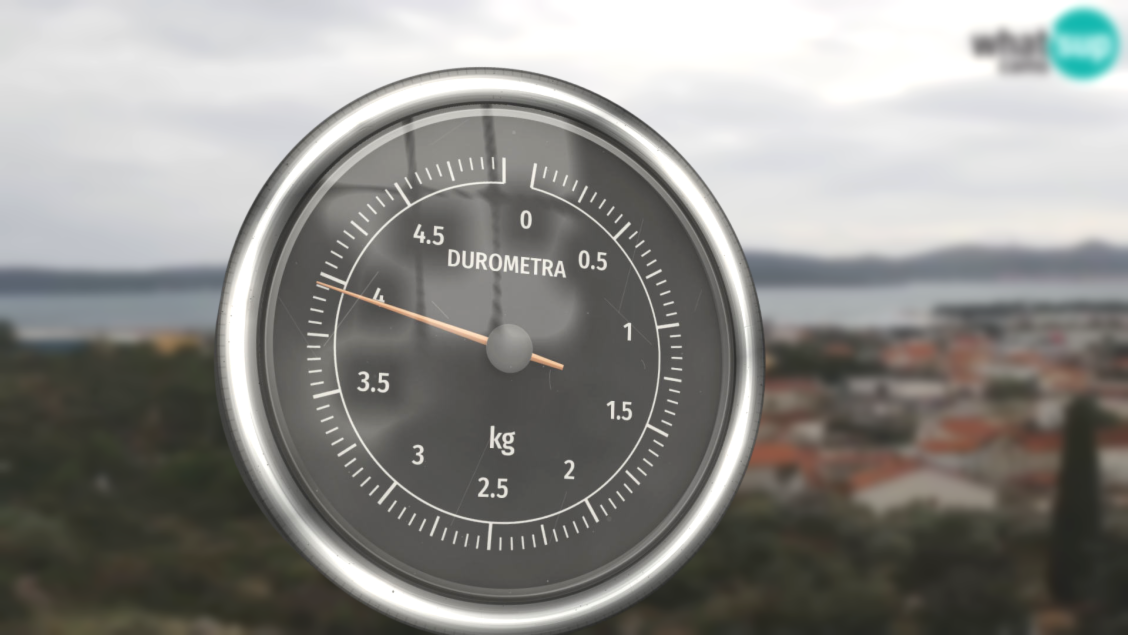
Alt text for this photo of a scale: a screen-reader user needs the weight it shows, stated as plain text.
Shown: 3.95 kg
